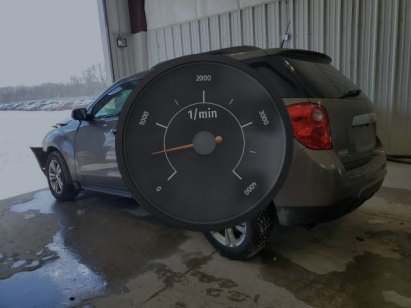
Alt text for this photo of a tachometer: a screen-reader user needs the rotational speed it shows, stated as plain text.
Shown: 500 rpm
